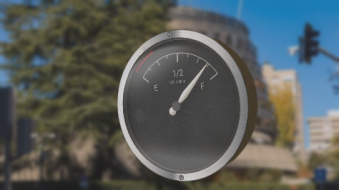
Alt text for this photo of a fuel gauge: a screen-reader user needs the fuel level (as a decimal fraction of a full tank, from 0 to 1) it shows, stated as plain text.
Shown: 0.875
